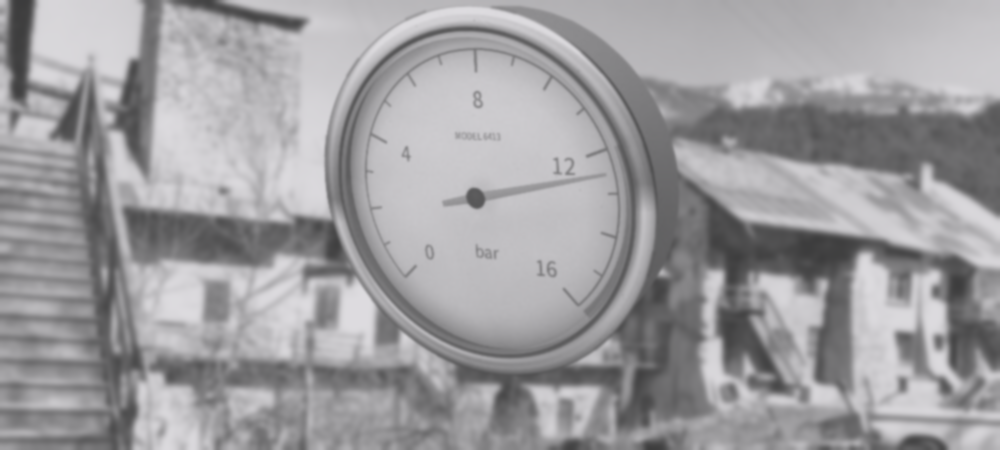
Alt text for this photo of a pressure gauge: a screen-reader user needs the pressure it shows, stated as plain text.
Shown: 12.5 bar
